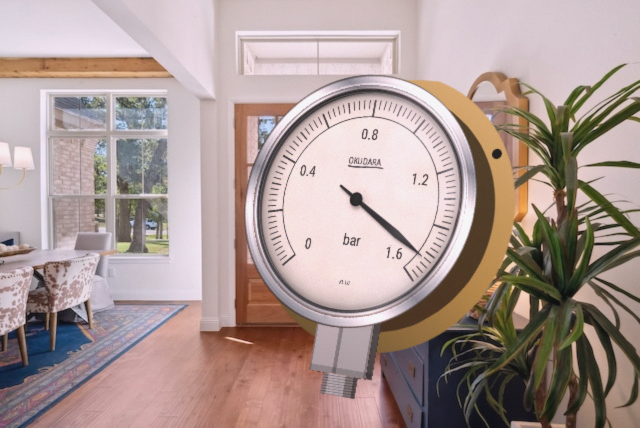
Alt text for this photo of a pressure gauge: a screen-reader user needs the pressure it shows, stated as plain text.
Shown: 1.52 bar
